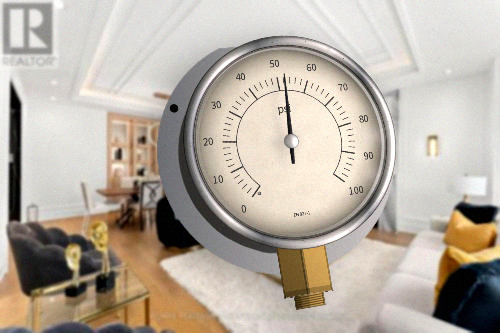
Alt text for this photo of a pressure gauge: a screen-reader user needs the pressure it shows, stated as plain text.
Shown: 52 psi
